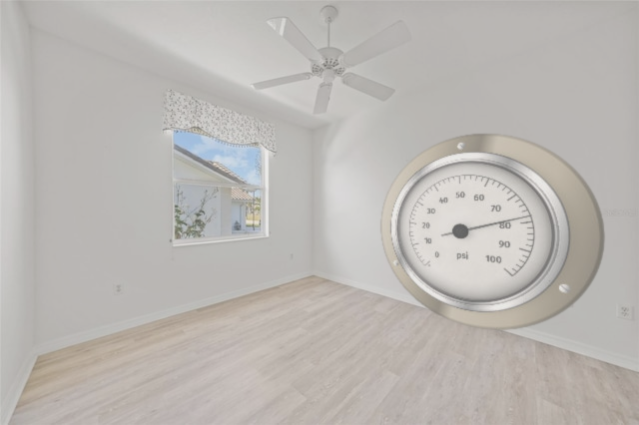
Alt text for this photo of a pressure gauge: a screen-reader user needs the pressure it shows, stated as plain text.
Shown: 78 psi
